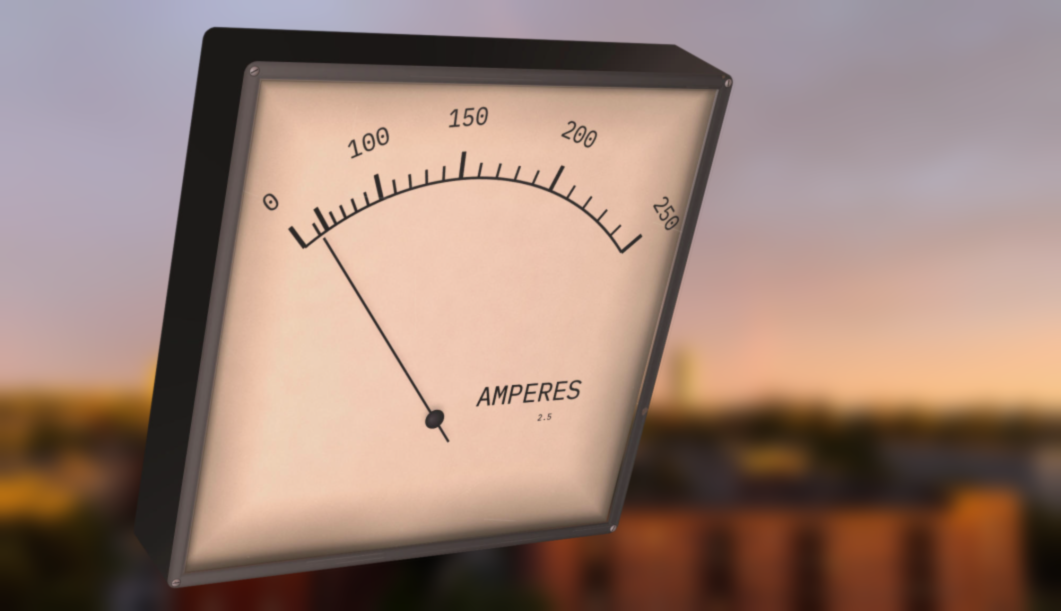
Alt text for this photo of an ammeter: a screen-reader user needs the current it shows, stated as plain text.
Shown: 40 A
